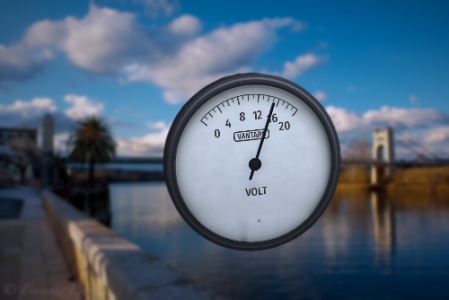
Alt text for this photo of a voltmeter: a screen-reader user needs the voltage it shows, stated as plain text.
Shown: 15 V
